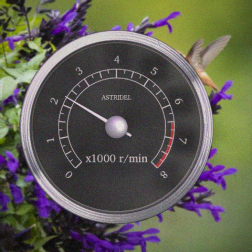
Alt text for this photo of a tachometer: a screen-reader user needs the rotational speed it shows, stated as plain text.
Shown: 2250 rpm
